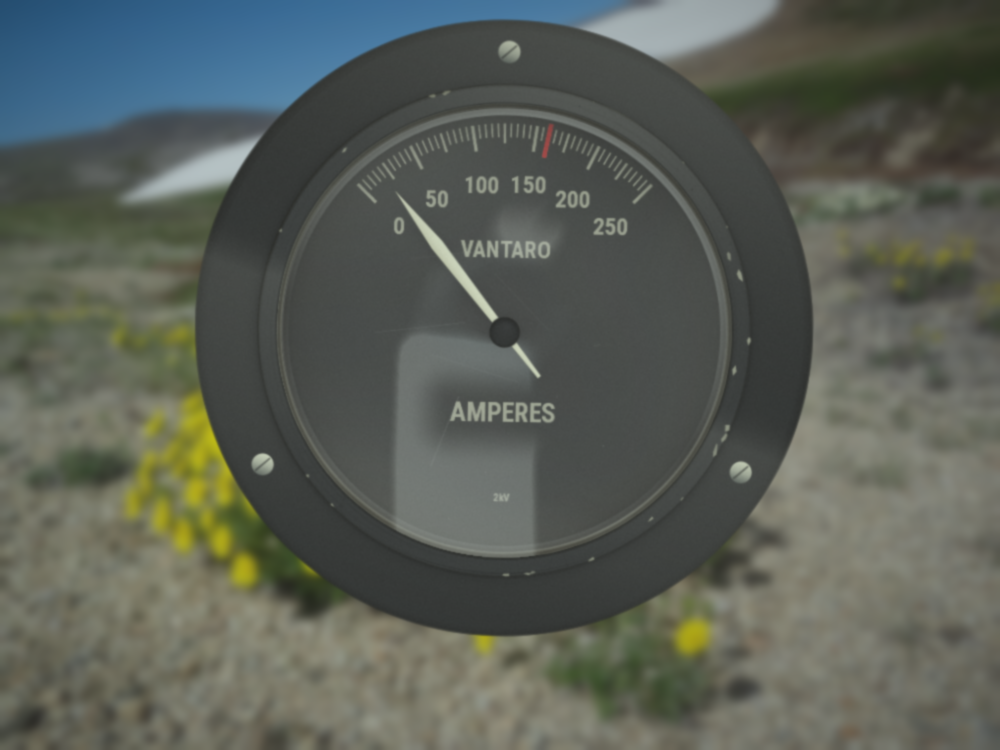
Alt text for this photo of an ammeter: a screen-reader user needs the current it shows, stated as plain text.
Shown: 20 A
